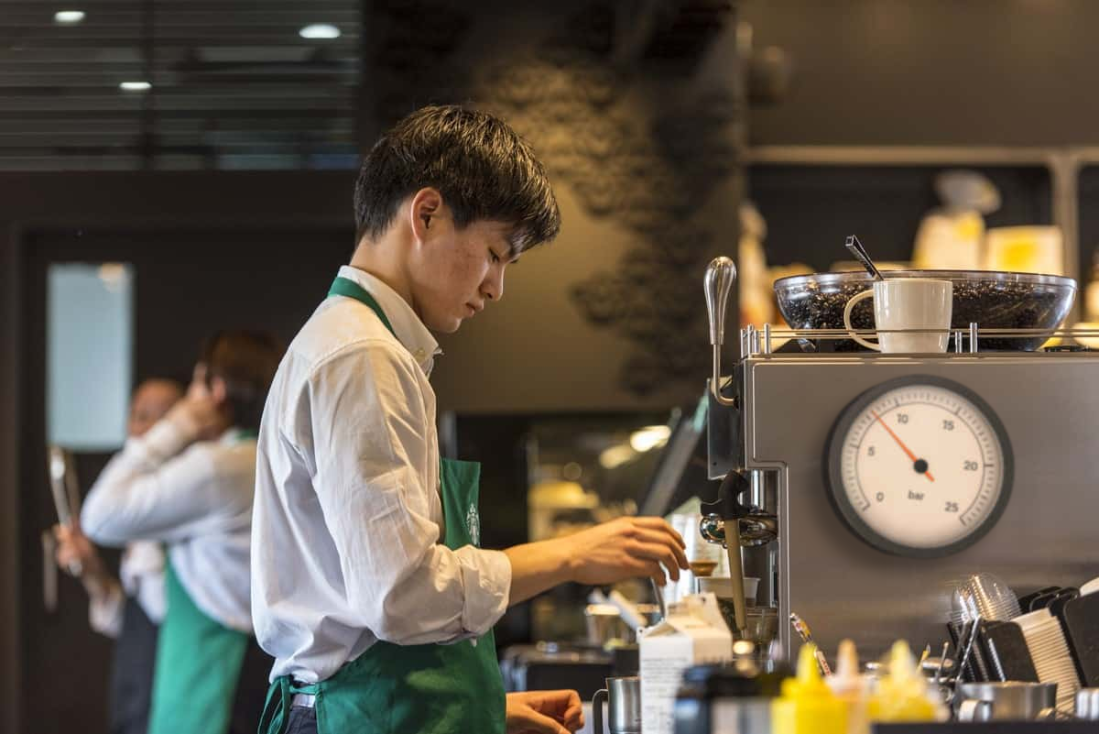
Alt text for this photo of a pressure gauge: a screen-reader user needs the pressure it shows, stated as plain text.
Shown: 8 bar
